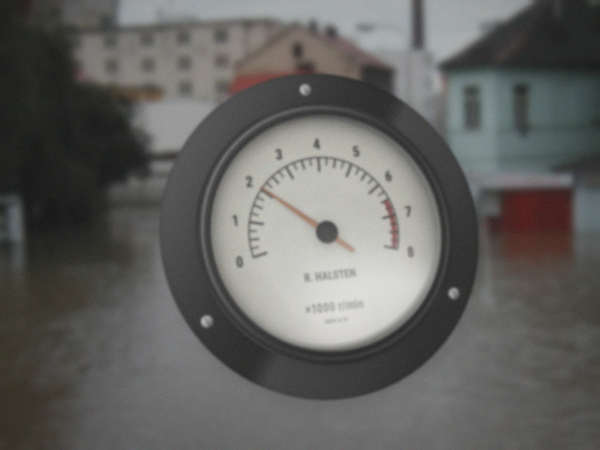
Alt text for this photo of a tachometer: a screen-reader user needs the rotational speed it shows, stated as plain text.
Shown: 2000 rpm
